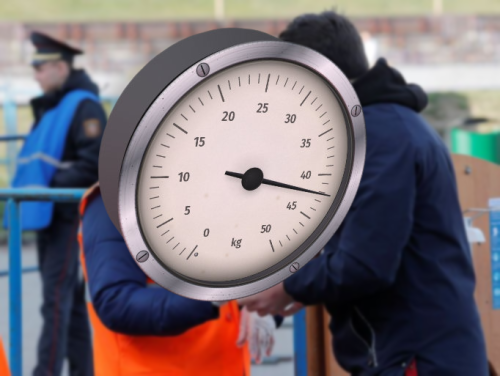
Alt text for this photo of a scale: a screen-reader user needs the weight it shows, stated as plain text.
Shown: 42 kg
